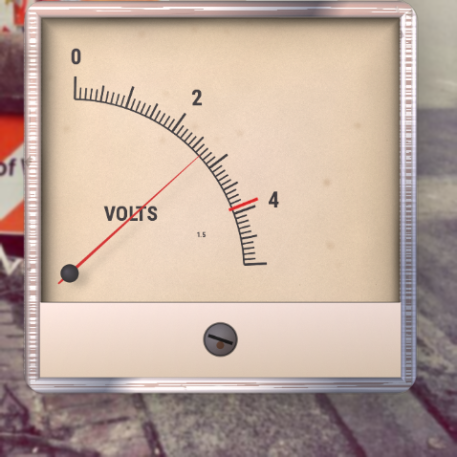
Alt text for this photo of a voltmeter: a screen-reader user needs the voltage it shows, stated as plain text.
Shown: 2.7 V
